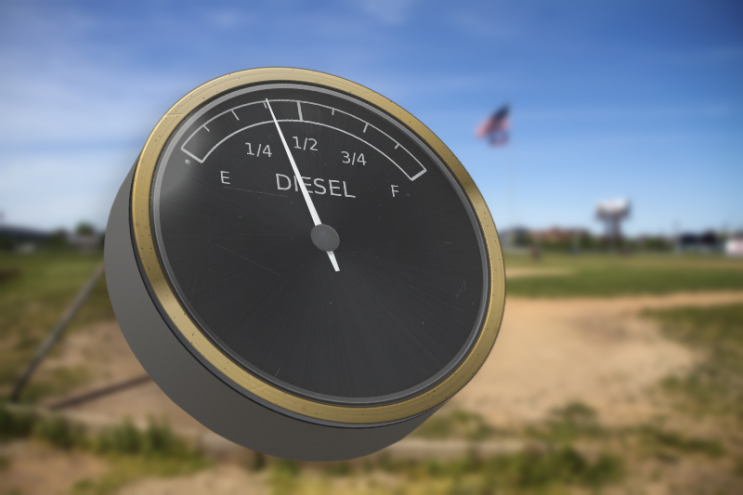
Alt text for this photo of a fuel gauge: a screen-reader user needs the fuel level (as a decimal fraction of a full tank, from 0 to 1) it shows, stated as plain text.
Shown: 0.375
